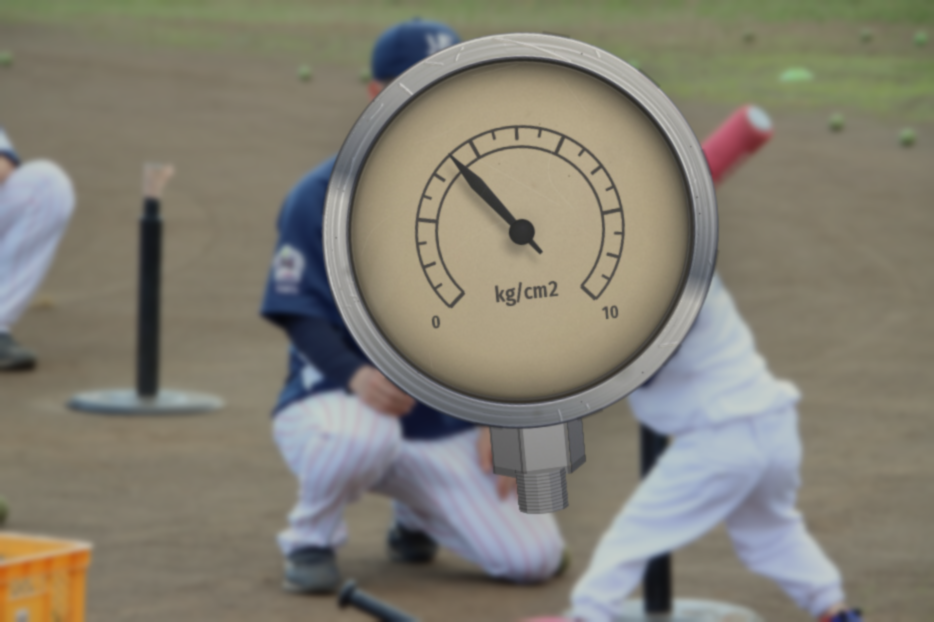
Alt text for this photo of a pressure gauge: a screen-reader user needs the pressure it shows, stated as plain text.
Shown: 3.5 kg/cm²
